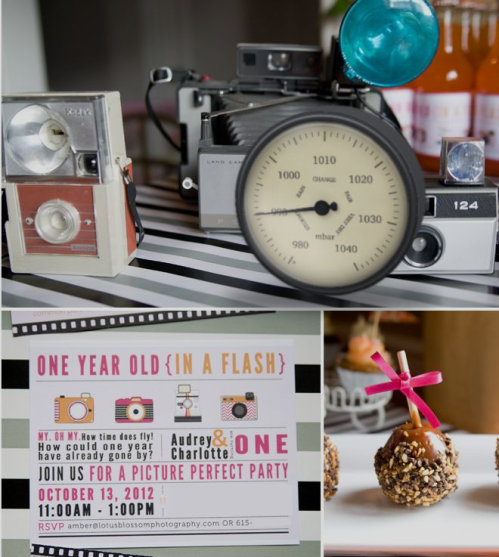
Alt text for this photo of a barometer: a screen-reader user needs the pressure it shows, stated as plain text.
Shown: 990 mbar
